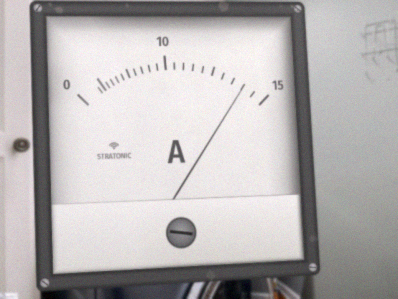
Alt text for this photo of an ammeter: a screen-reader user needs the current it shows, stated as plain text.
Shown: 14 A
